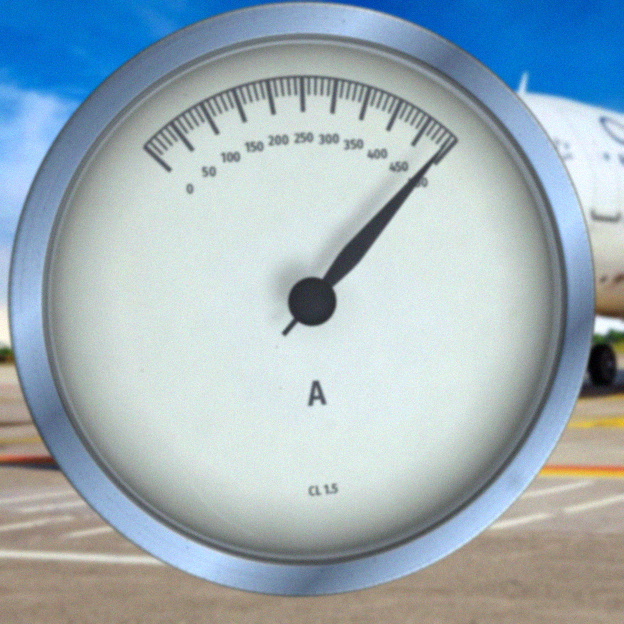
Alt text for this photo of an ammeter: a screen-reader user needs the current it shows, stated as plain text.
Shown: 490 A
